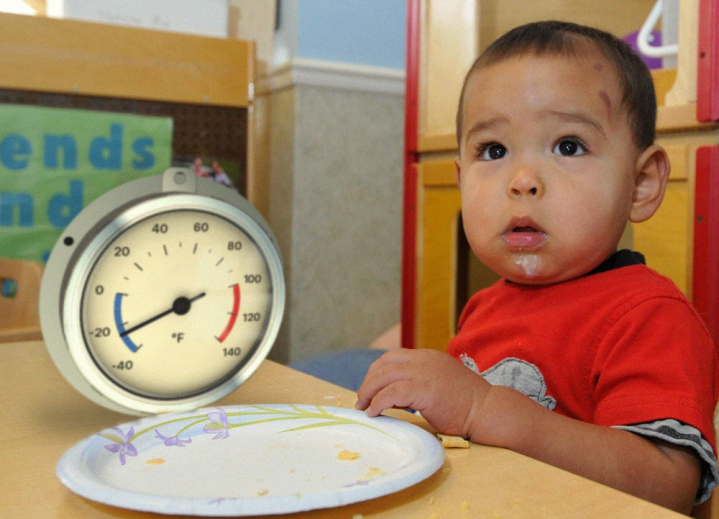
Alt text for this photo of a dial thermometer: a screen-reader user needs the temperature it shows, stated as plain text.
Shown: -25 °F
